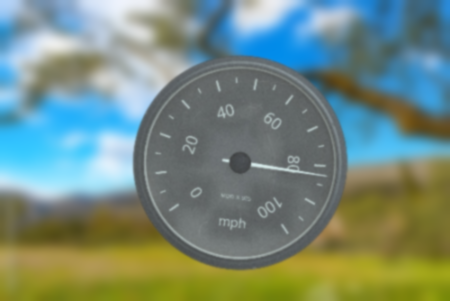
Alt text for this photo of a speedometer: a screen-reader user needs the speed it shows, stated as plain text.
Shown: 82.5 mph
